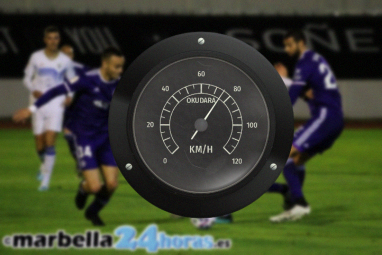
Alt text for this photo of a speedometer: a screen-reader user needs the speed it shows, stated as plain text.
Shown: 75 km/h
